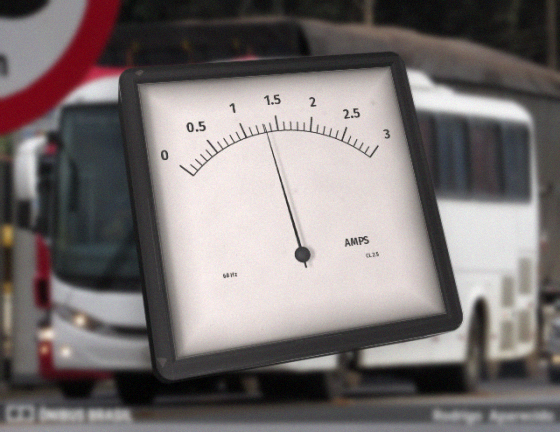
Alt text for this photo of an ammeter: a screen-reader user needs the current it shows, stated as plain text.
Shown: 1.3 A
